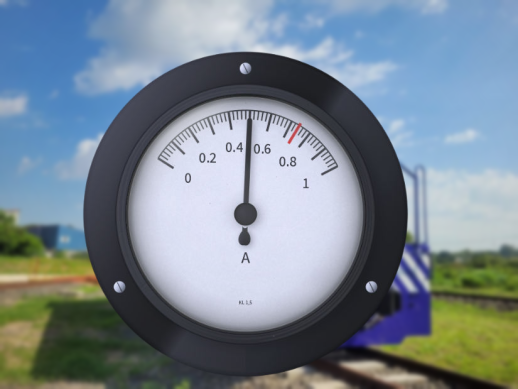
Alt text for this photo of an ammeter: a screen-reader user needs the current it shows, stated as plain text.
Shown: 0.5 A
